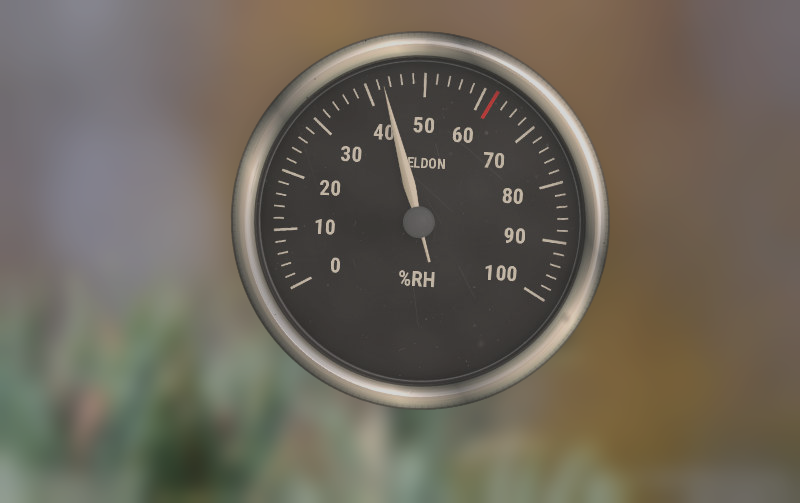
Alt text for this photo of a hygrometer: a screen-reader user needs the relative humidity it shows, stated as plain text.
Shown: 43 %
